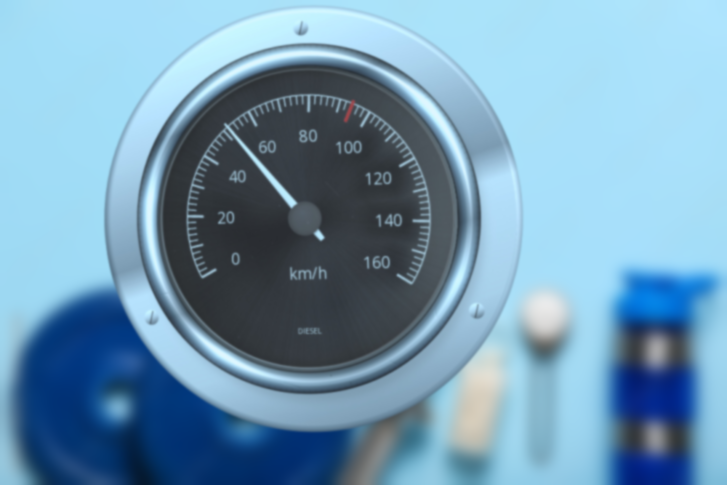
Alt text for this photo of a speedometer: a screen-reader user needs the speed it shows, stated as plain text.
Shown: 52 km/h
